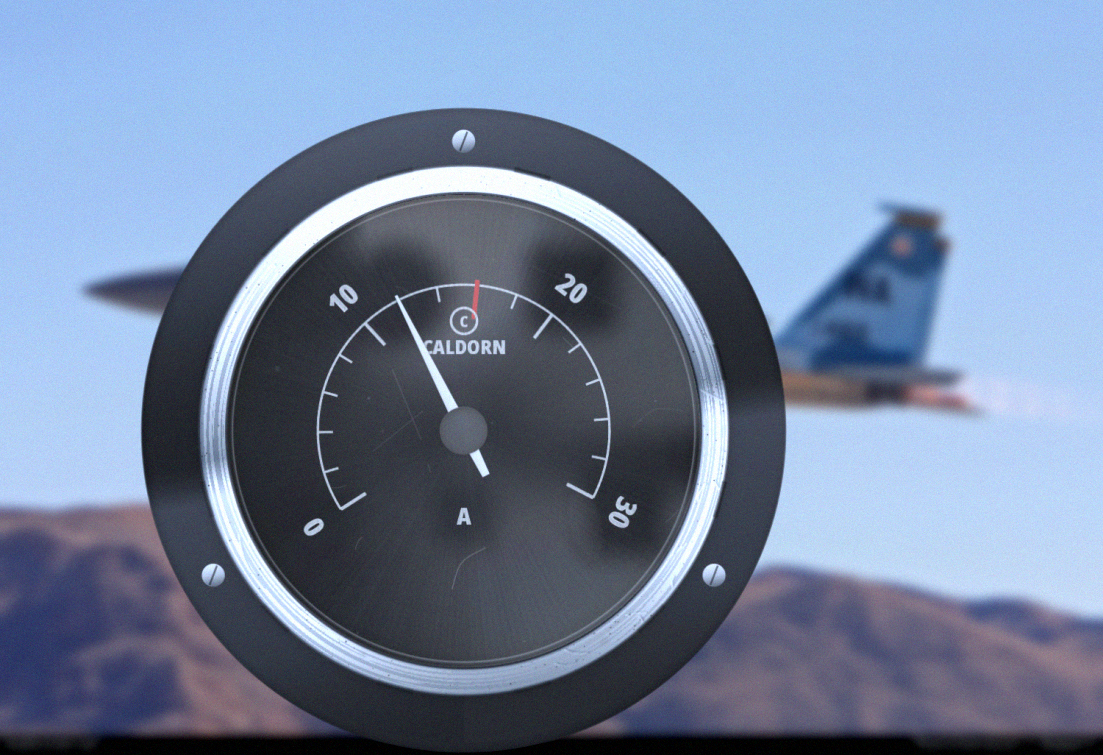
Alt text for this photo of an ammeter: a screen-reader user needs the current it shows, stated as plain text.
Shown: 12 A
